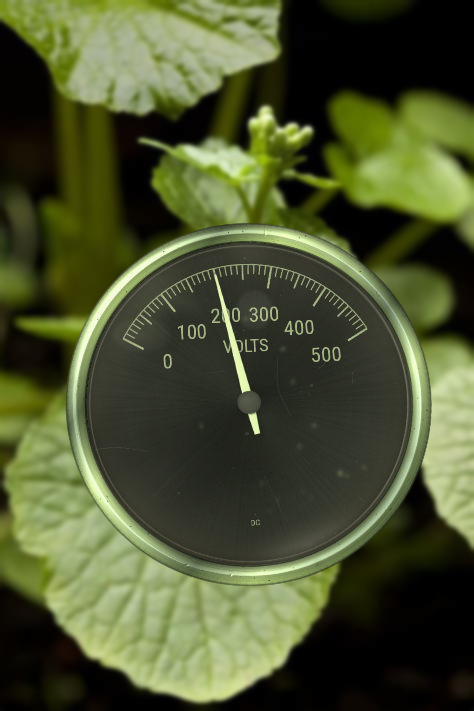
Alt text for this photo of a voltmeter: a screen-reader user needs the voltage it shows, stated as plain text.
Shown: 200 V
